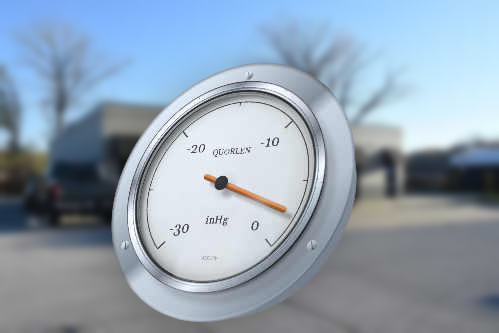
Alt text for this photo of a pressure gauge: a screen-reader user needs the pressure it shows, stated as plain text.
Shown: -2.5 inHg
